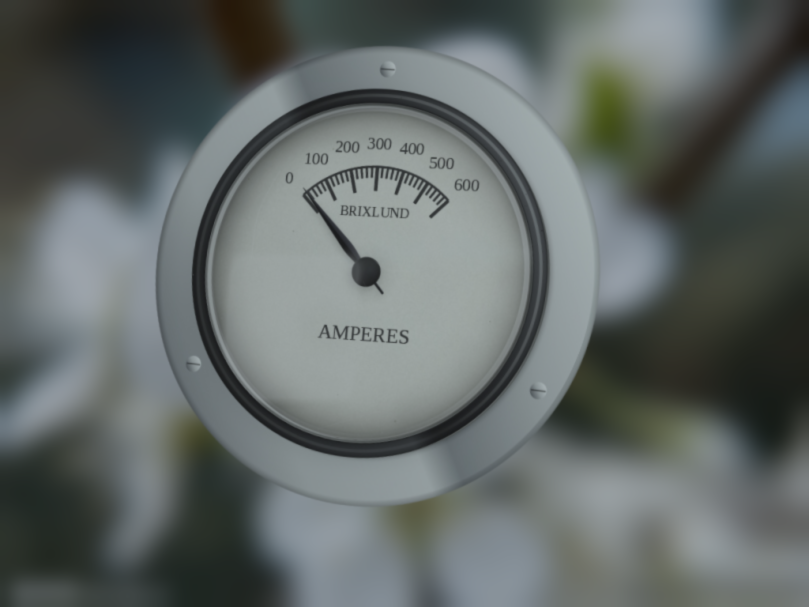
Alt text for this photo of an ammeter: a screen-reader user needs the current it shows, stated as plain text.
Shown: 20 A
